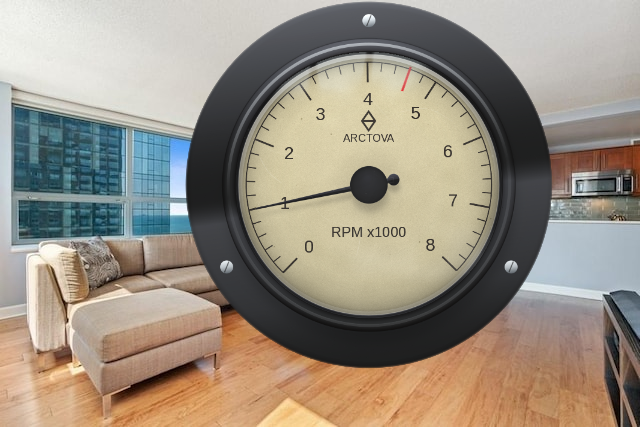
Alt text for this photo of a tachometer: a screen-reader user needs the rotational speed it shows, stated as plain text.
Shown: 1000 rpm
